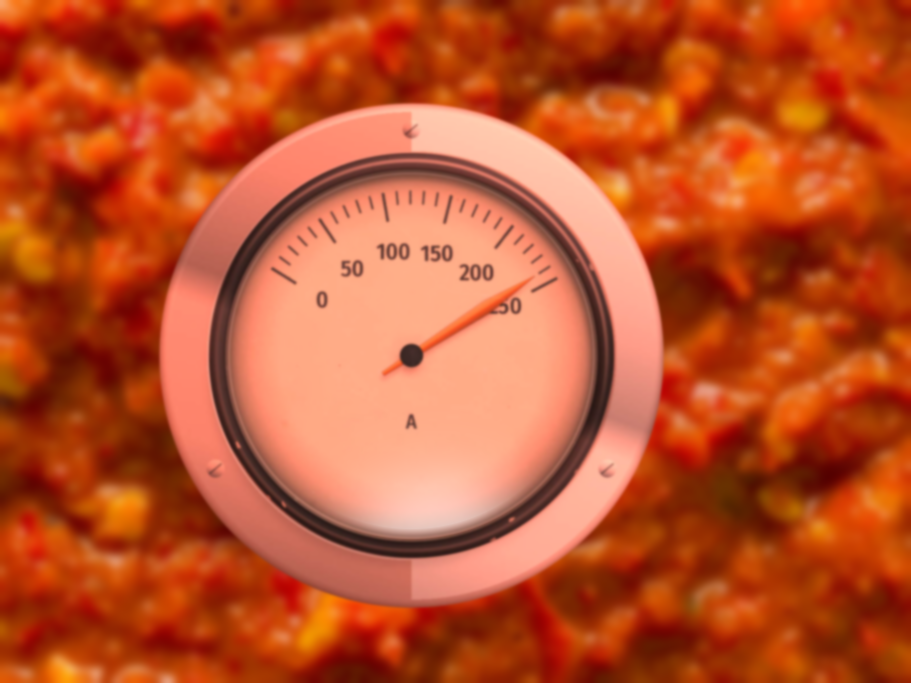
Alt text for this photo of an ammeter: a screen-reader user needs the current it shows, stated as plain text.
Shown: 240 A
